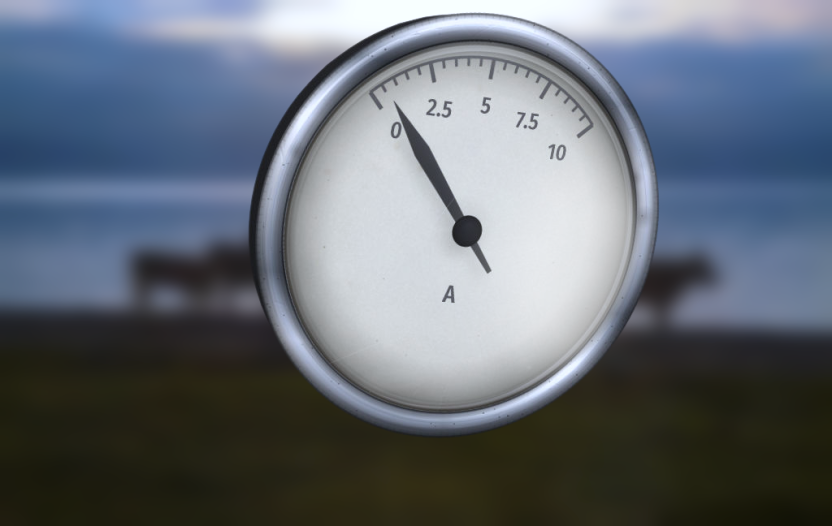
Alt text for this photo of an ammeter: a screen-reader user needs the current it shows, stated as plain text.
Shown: 0.5 A
